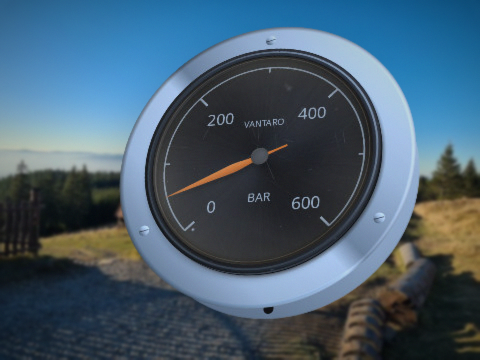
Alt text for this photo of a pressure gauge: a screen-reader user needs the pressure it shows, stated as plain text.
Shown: 50 bar
